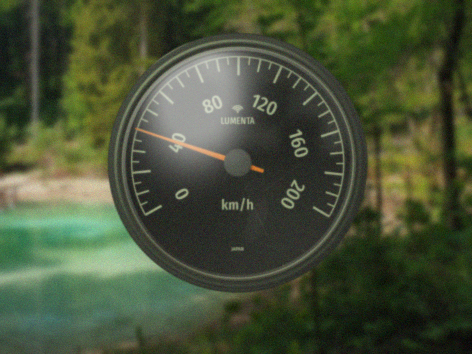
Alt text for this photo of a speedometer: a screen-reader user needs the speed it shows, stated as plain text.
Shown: 40 km/h
